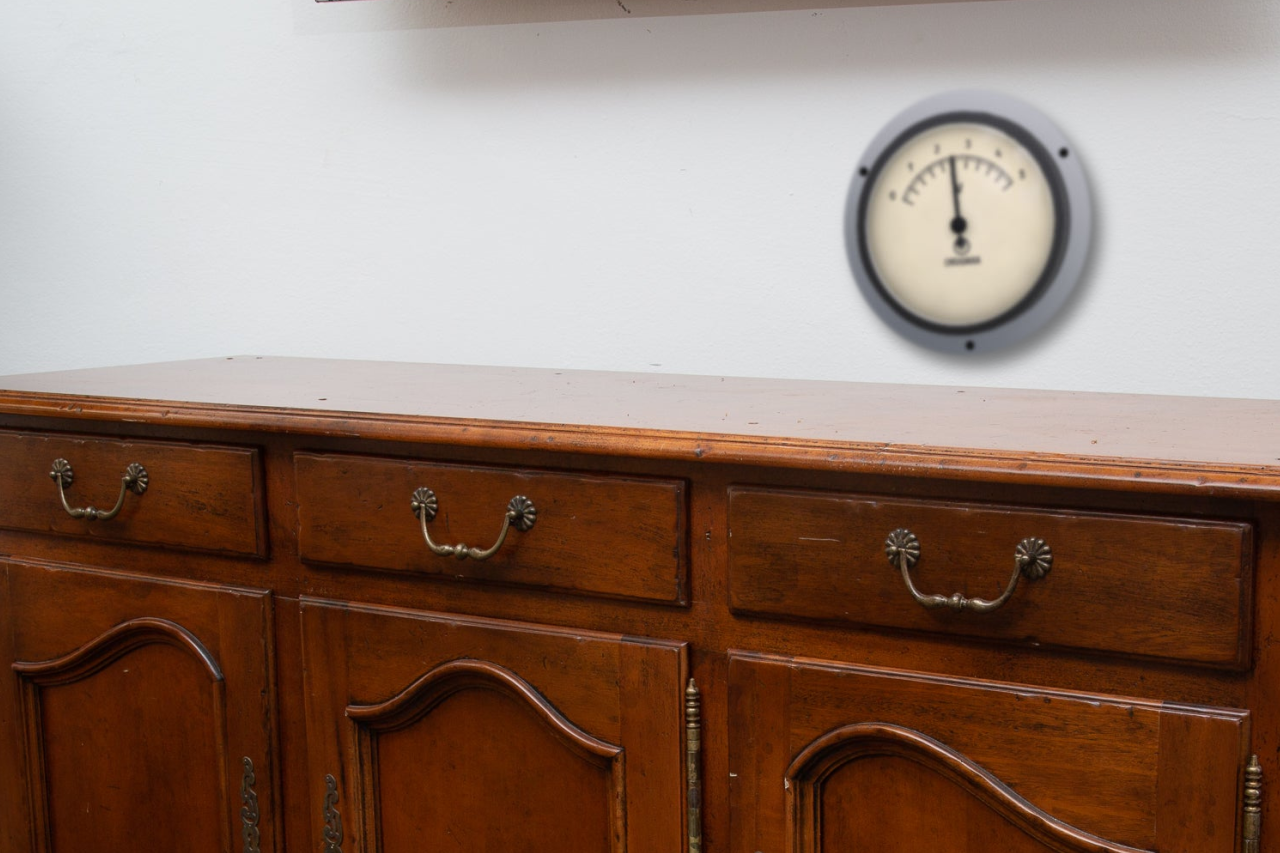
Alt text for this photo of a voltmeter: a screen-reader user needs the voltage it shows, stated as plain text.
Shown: 2.5 V
